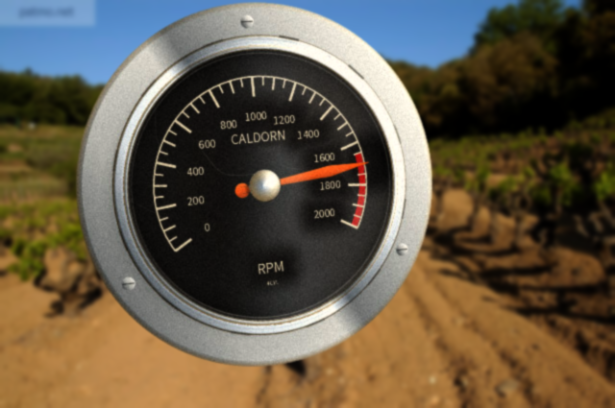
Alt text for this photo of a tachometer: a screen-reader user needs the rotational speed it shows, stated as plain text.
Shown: 1700 rpm
